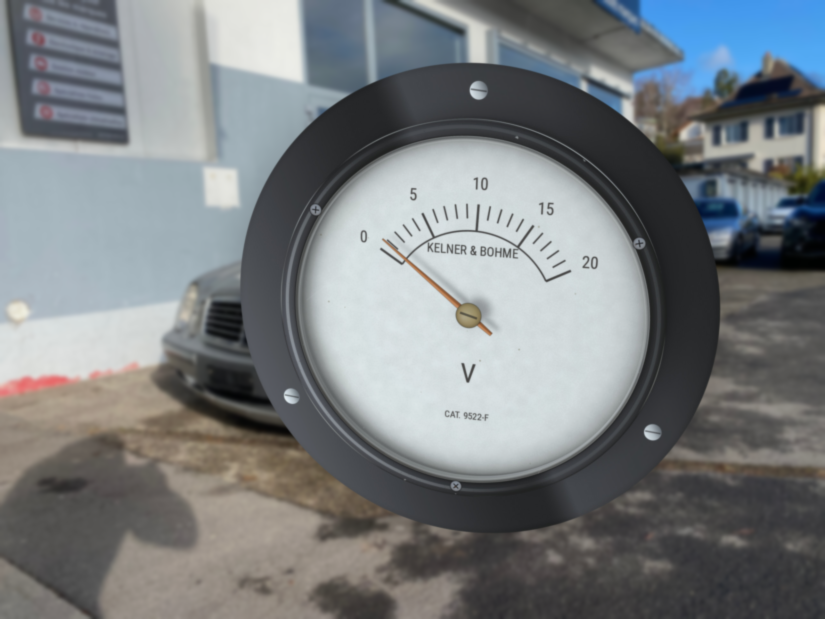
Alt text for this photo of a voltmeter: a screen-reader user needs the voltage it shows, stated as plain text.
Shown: 1 V
